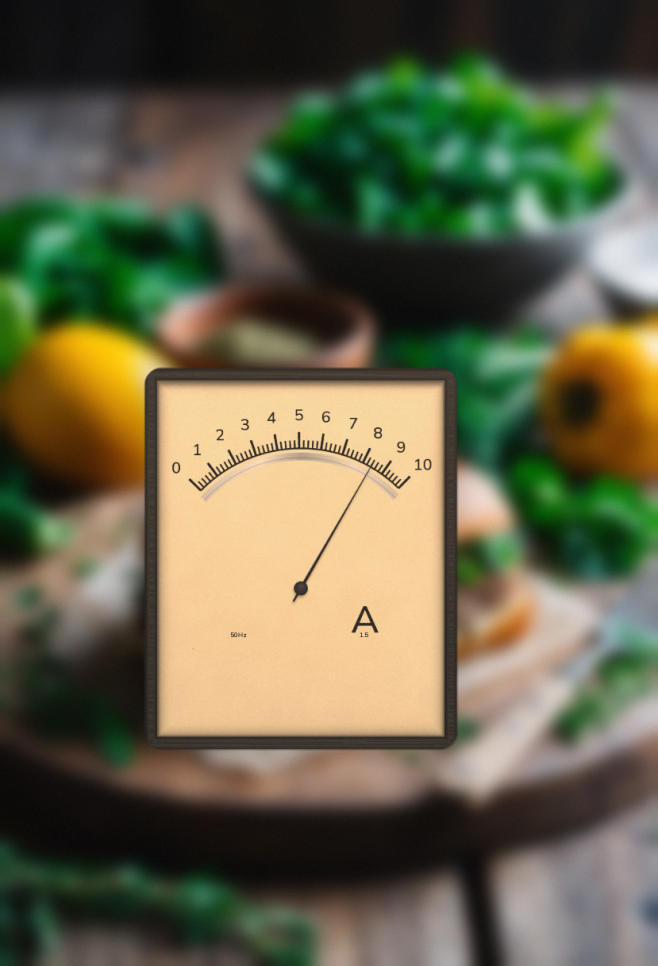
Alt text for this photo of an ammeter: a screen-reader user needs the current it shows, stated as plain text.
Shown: 8.4 A
